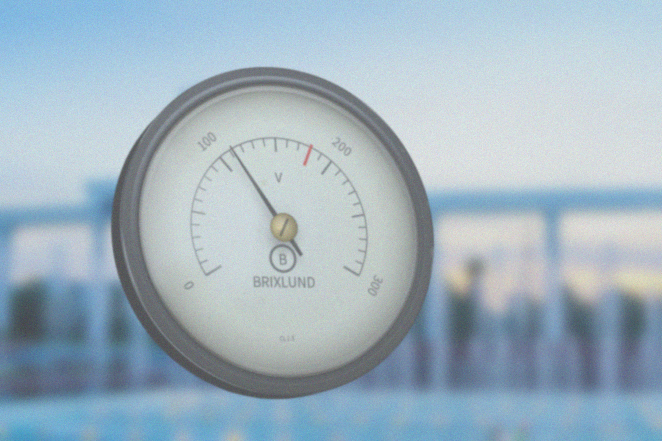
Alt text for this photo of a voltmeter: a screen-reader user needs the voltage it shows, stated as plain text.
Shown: 110 V
